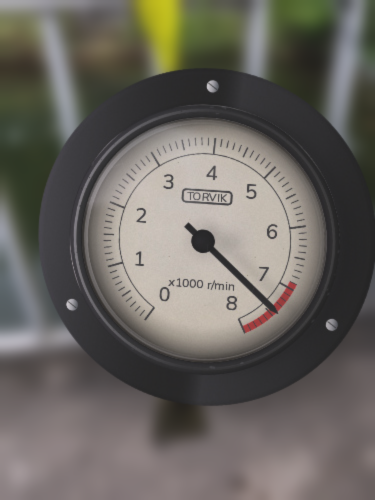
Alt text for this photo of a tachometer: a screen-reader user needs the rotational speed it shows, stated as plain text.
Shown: 7400 rpm
